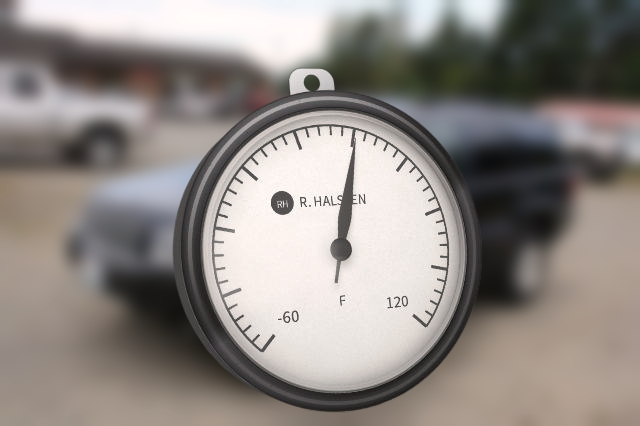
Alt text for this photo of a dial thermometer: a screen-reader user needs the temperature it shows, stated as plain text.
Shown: 40 °F
